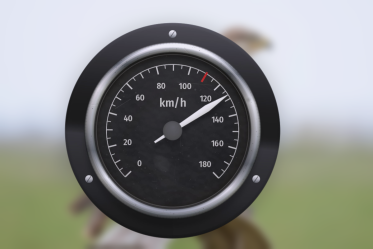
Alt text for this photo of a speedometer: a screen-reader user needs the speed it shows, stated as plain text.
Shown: 127.5 km/h
